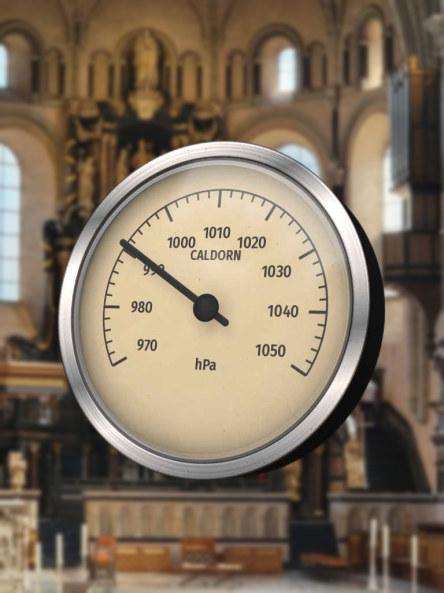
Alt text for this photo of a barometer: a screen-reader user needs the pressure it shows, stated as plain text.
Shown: 991 hPa
